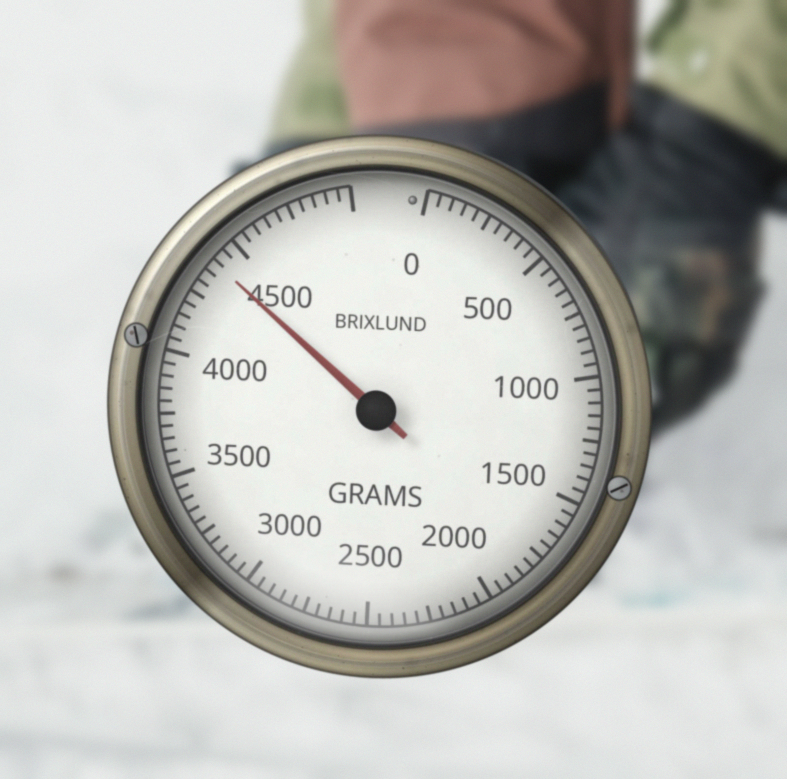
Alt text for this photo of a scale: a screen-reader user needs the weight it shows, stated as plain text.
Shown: 4400 g
